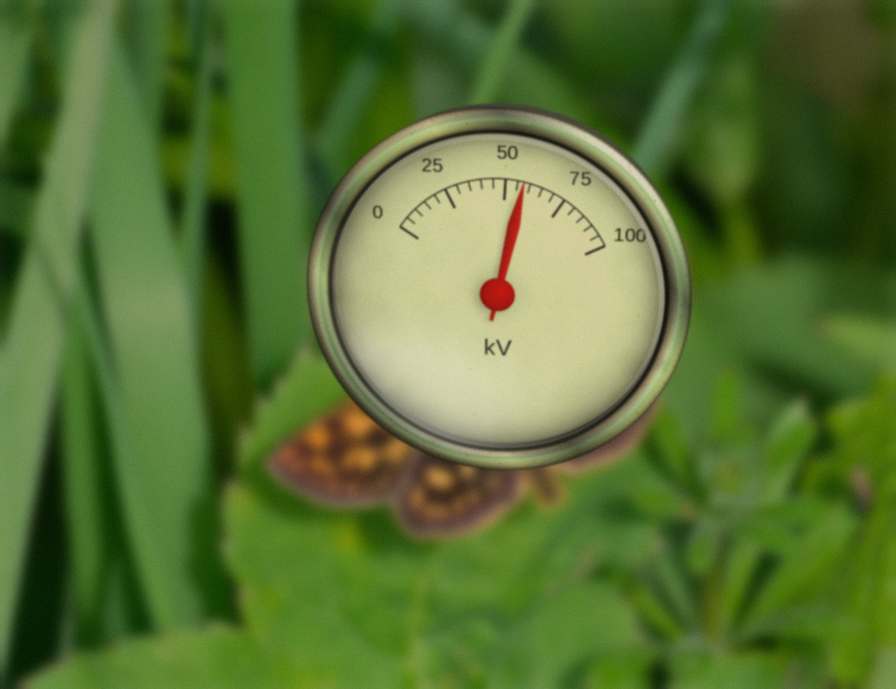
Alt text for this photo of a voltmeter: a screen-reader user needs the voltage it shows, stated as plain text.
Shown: 57.5 kV
